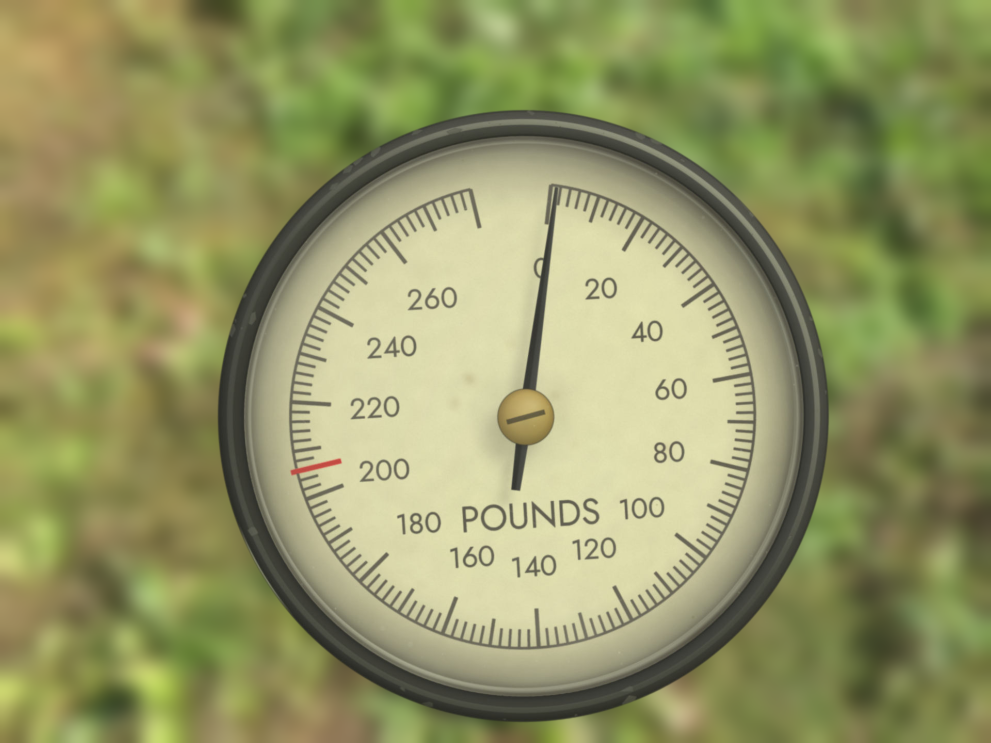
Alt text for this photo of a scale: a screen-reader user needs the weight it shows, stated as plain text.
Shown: 1 lb
